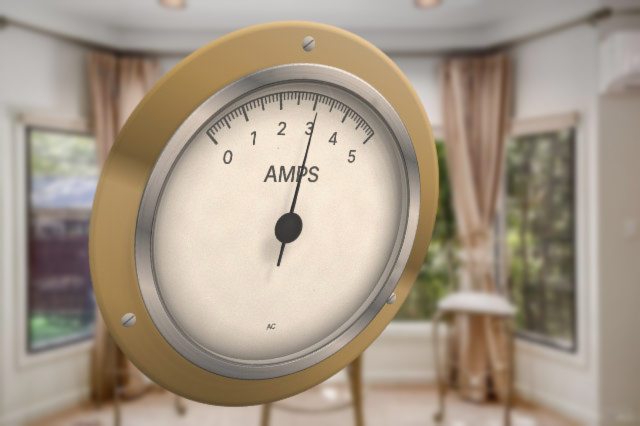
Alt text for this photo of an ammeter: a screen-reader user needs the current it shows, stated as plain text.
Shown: 3 A
